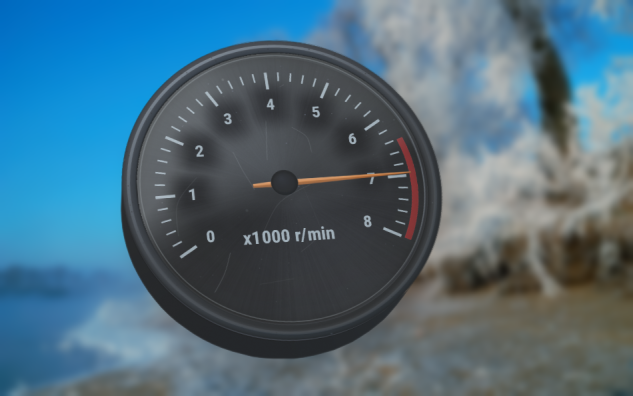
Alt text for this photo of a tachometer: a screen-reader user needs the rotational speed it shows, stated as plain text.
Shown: 7000 rpm
